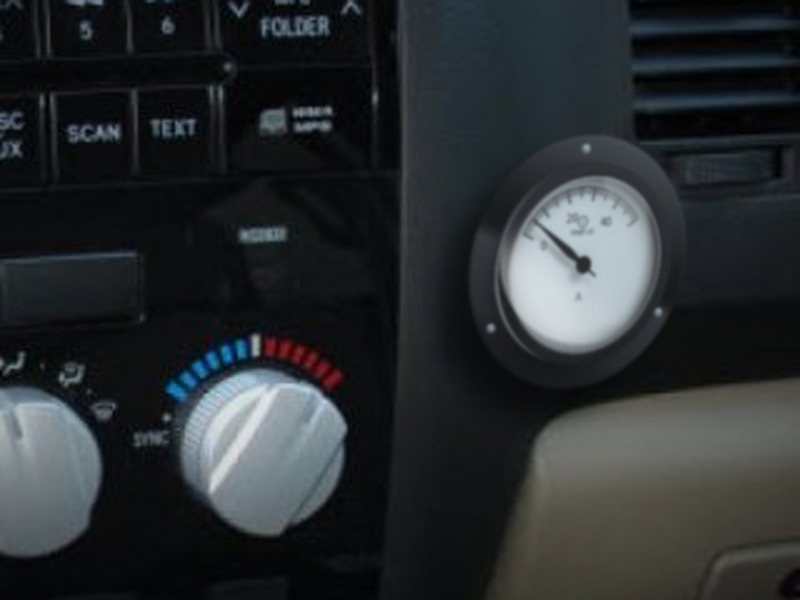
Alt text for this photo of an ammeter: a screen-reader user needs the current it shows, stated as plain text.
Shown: 5 A
